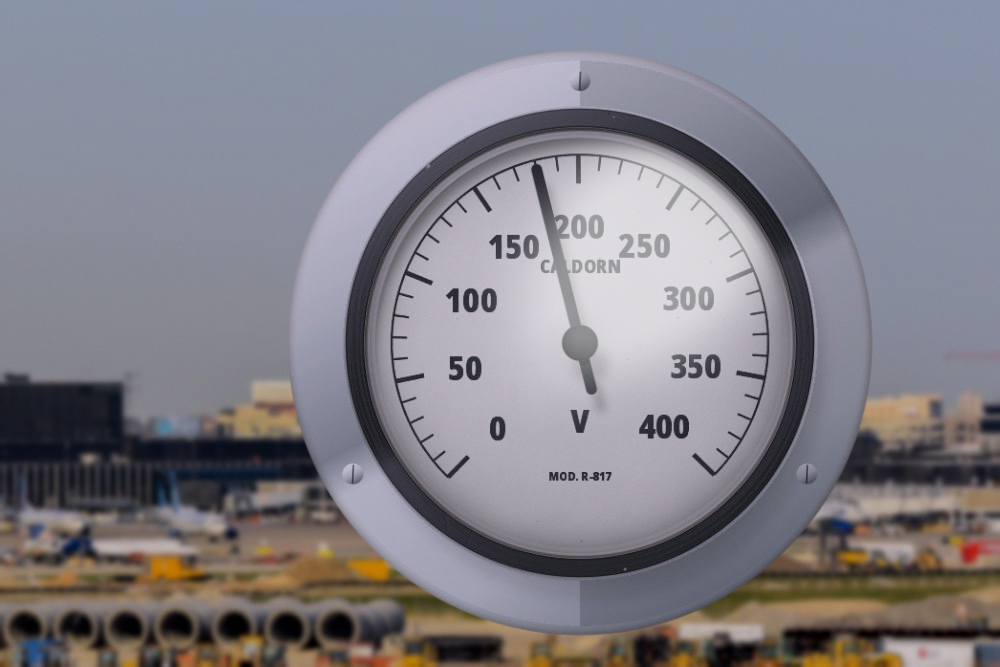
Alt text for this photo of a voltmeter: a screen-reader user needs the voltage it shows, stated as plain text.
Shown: 180 V
